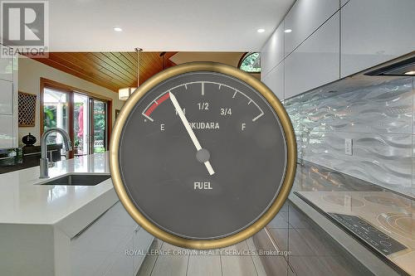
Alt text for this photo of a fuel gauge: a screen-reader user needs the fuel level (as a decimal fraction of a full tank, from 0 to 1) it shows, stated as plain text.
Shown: 0.25
